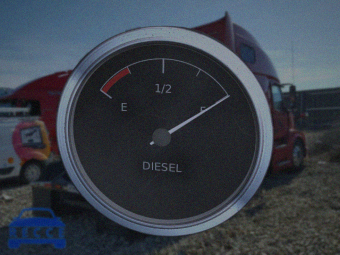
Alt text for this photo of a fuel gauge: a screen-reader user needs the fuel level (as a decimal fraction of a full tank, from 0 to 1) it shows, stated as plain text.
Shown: 1
